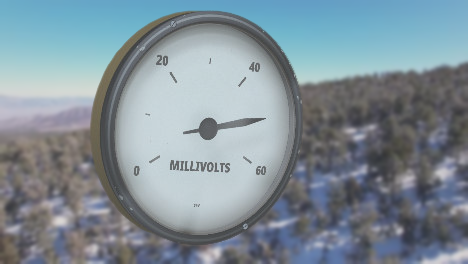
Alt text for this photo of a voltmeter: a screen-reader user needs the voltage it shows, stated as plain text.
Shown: 50 mV
